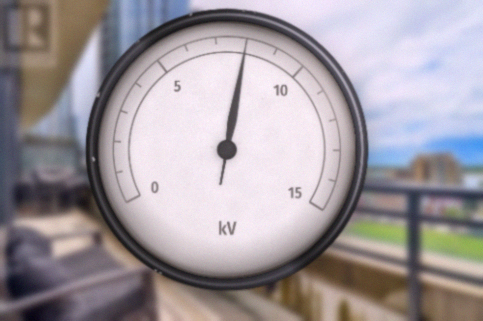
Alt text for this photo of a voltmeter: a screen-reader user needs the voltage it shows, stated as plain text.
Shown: 8 kV
